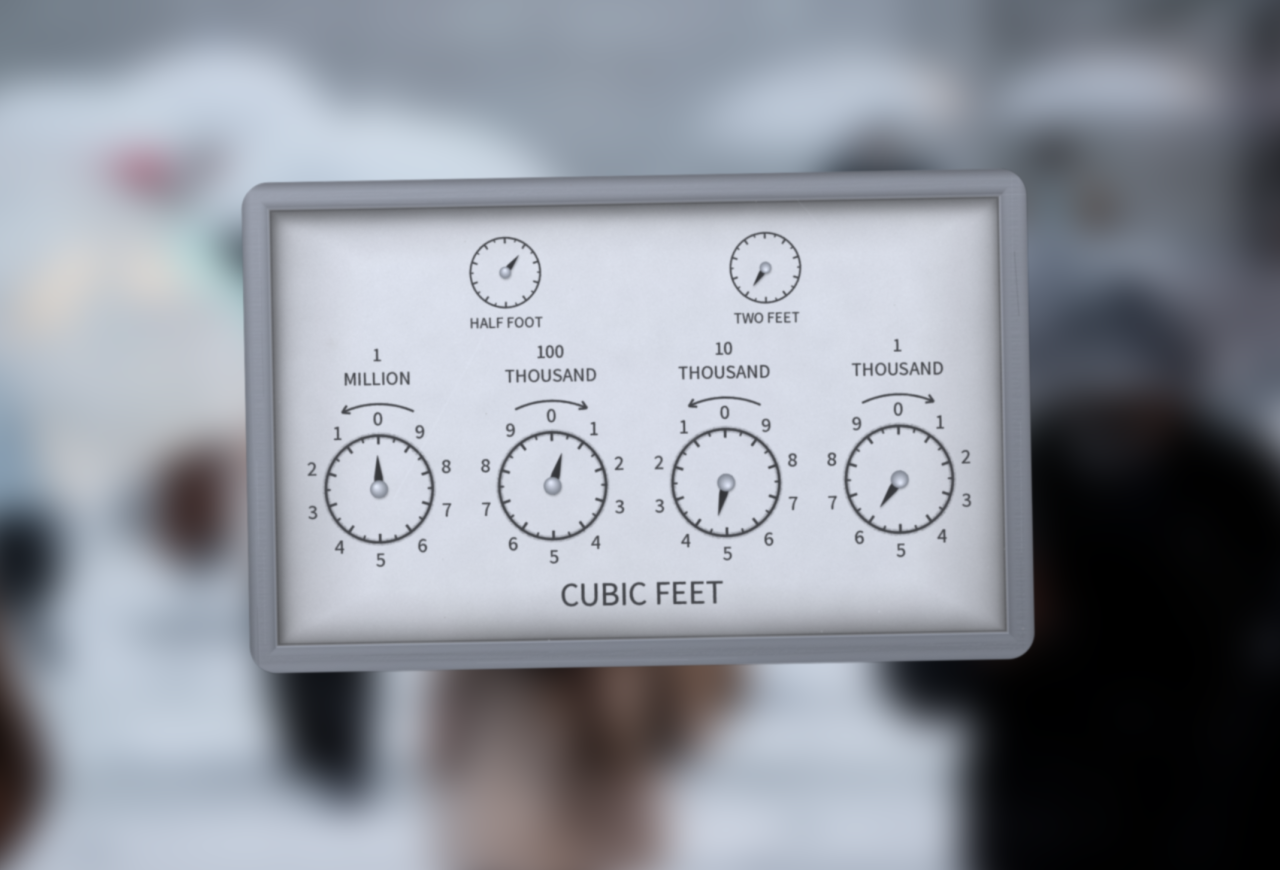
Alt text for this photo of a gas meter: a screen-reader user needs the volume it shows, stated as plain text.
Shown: 4600 ft³
